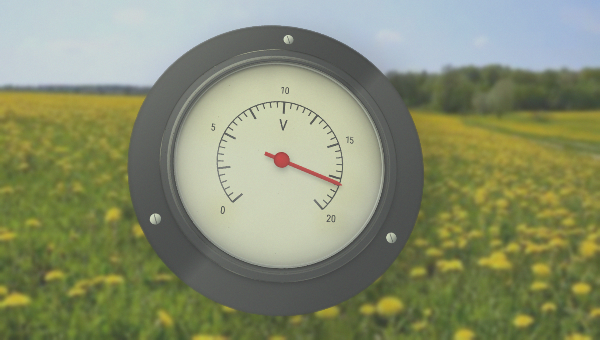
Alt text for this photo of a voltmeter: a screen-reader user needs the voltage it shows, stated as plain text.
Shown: 18 V
